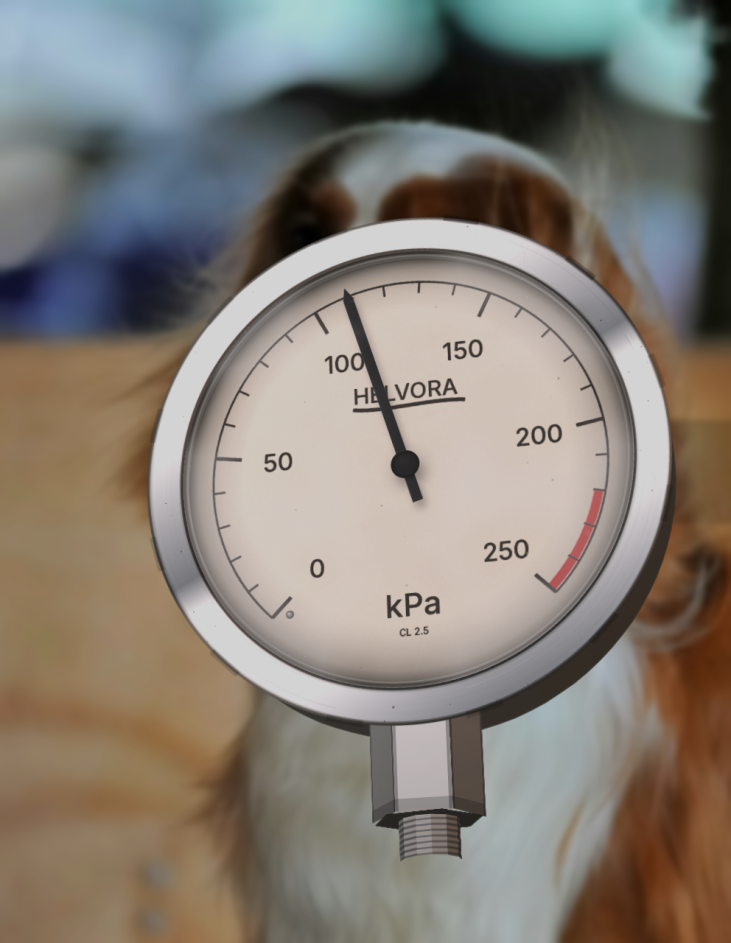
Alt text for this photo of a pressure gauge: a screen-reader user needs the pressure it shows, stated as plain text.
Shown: 110 kPa
